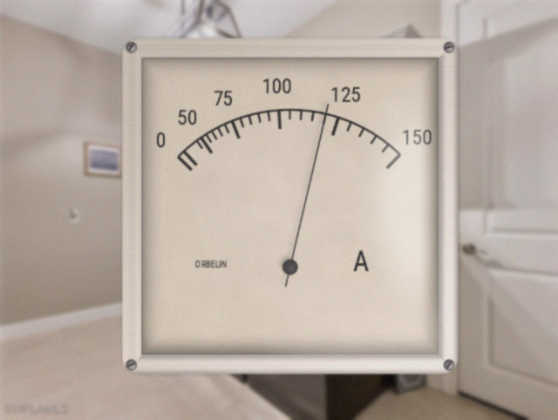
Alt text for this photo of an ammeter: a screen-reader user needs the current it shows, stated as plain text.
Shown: 120 A
